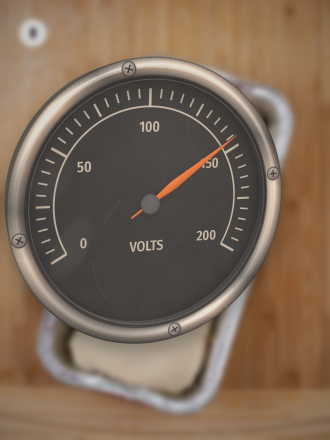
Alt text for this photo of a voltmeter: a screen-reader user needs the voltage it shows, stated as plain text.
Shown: 145 V
